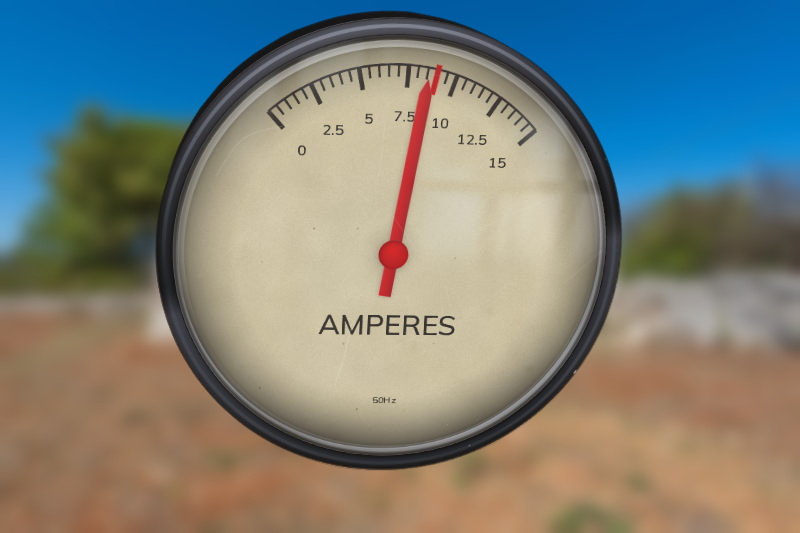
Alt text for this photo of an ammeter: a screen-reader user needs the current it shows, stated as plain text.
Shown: 8.5 A
